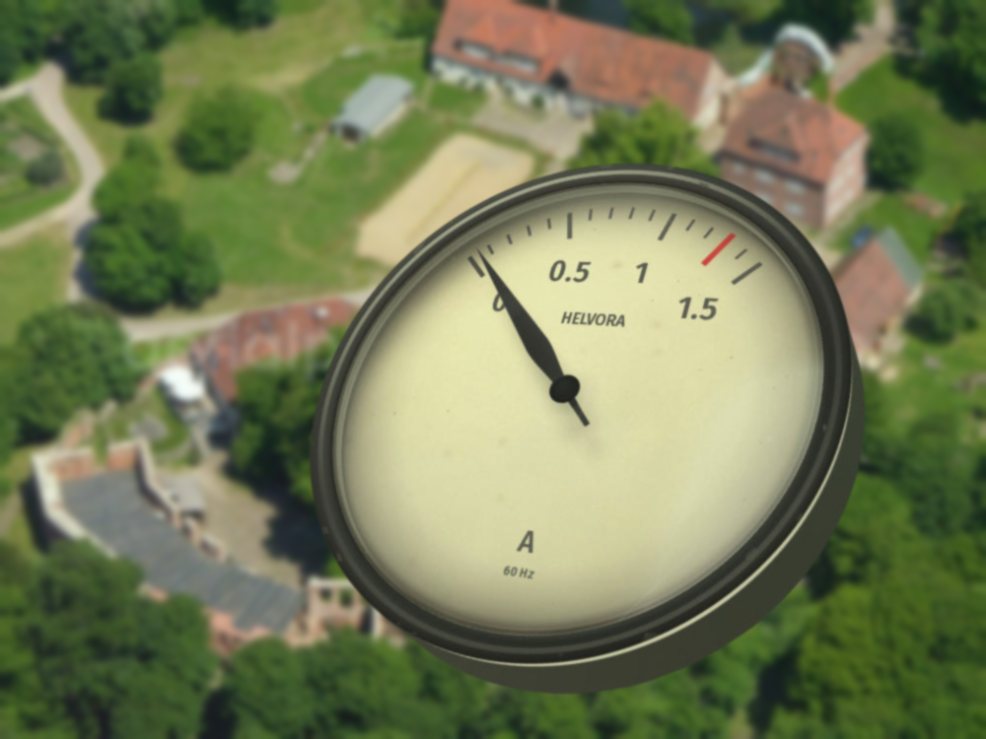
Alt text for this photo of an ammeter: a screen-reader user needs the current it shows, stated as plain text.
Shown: 0.05 A
